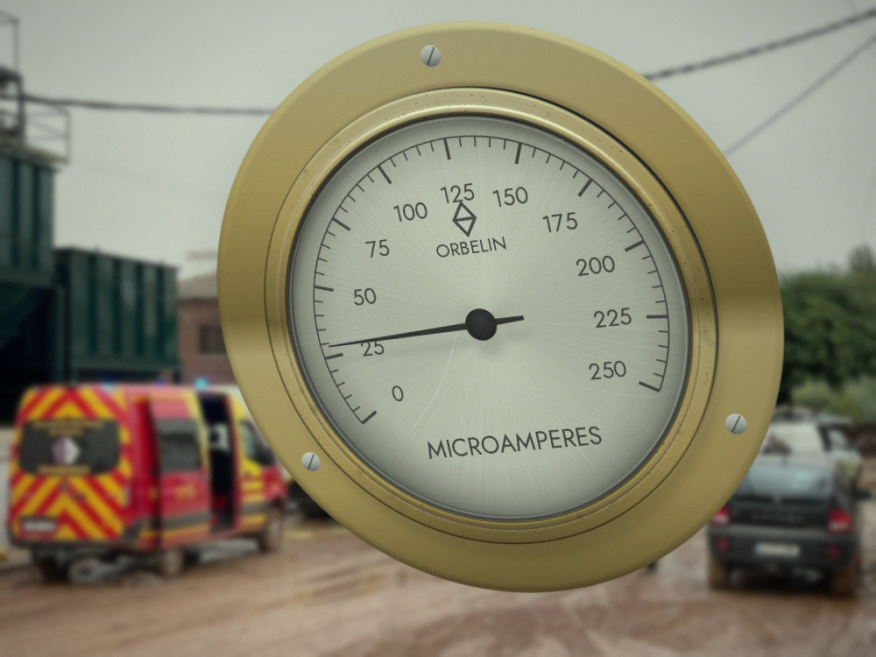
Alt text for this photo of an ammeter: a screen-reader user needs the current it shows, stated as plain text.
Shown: 30 µA
